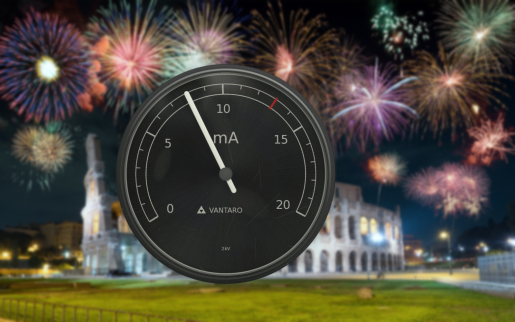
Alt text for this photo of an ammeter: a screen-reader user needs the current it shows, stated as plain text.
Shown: 8 mA
